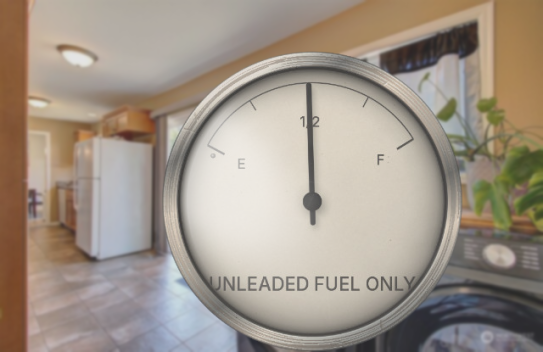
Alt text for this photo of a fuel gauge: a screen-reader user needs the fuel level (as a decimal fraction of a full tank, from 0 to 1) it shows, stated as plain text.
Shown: 0.5
